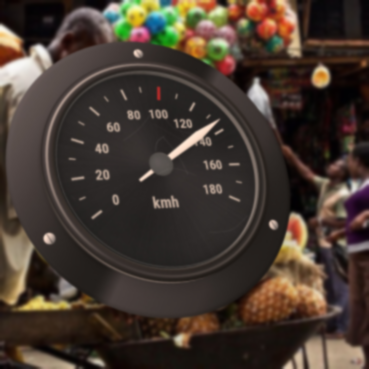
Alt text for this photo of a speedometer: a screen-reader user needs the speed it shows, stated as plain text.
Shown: 135 km/h
